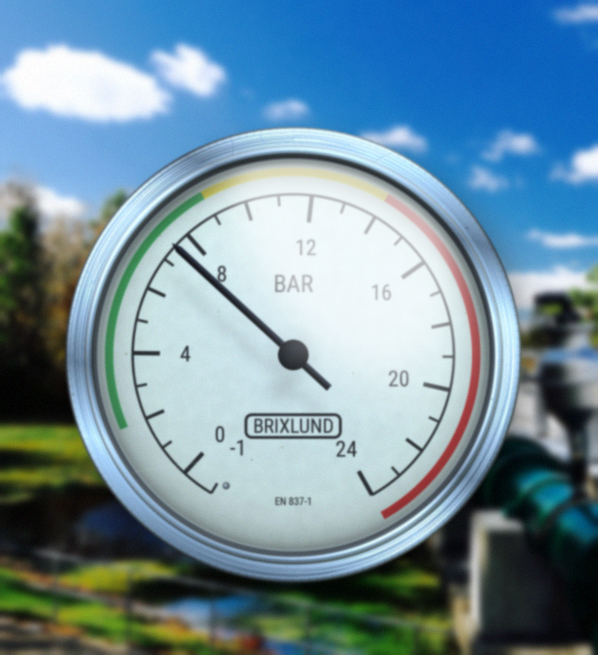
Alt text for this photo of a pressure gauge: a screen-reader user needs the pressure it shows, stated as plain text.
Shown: 7.5 bar
